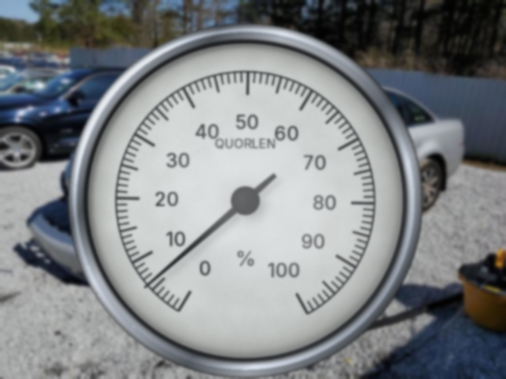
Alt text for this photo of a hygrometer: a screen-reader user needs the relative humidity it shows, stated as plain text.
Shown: 6 %
